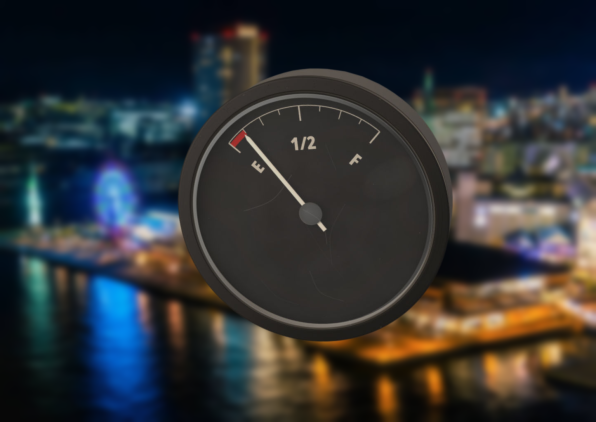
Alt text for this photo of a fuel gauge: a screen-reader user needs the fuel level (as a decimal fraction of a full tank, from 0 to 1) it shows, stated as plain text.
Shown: 0.125
